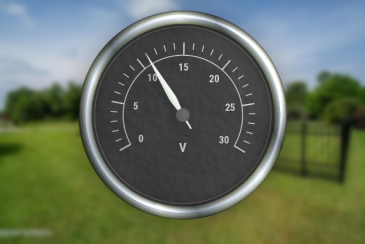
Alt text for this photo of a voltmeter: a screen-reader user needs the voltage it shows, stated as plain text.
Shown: 11 V
